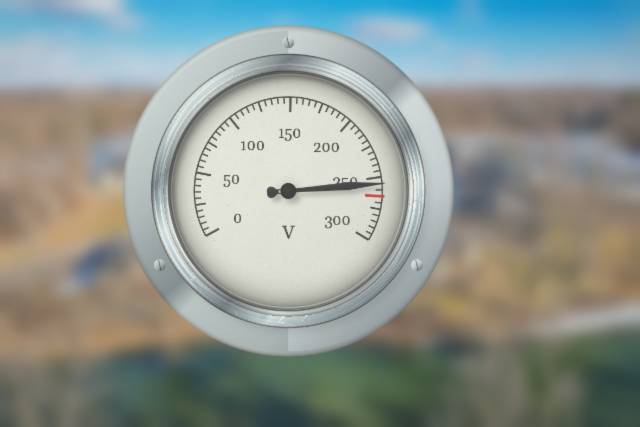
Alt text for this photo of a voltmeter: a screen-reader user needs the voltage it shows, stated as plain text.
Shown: 255 V
